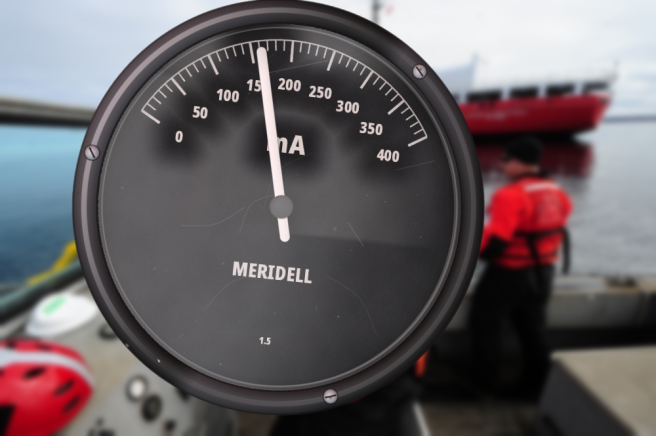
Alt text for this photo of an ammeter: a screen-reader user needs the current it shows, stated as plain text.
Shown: 160 mA
